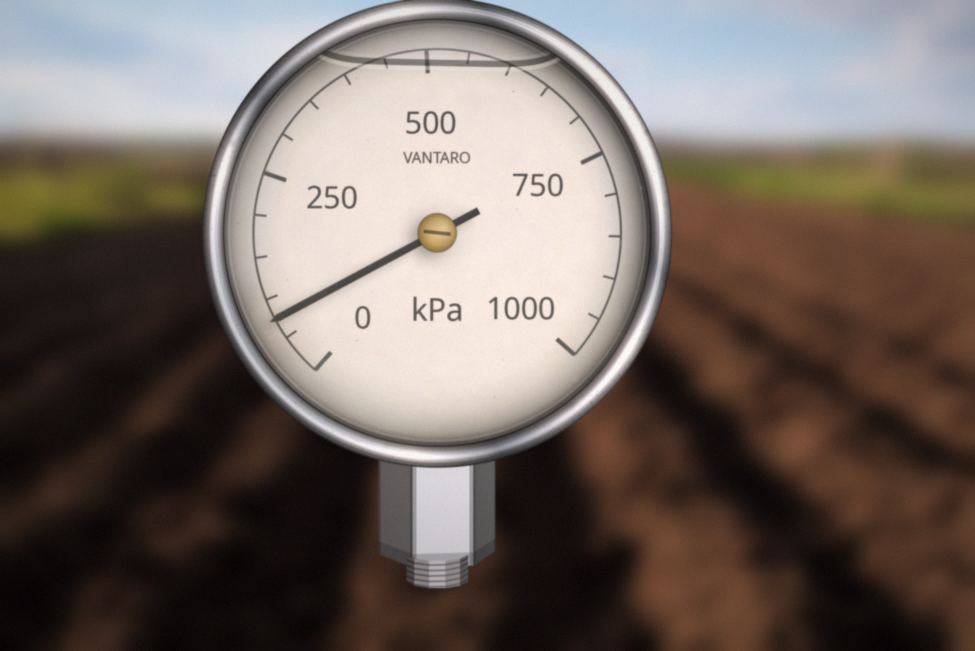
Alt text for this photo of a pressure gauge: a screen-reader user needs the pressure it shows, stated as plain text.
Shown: 75 kPa
